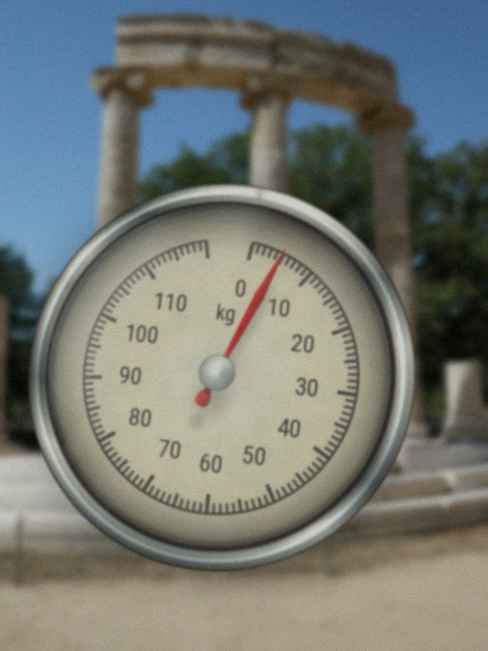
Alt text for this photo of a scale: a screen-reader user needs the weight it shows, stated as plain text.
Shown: 5 kg
